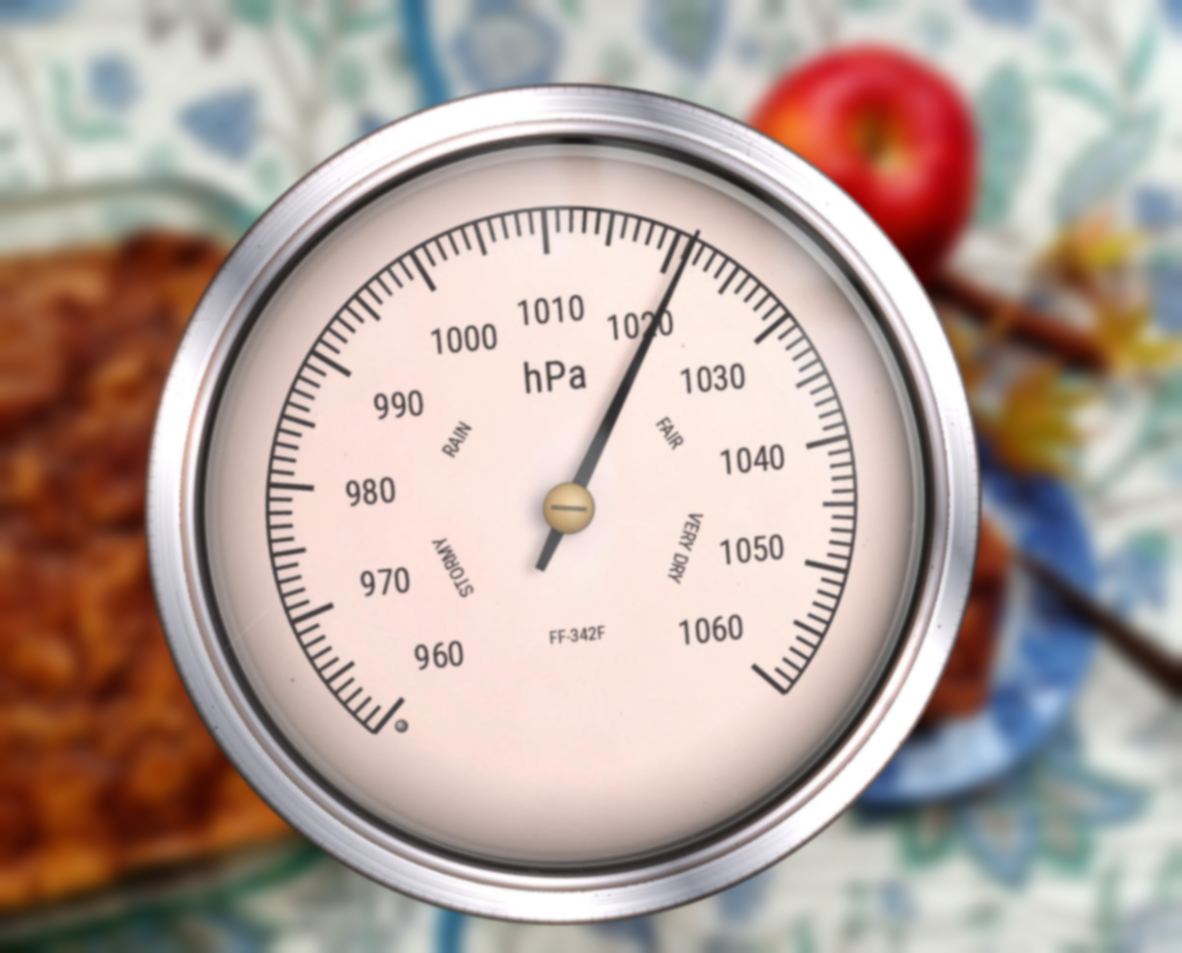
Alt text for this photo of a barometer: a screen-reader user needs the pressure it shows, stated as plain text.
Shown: 1021 hPa
